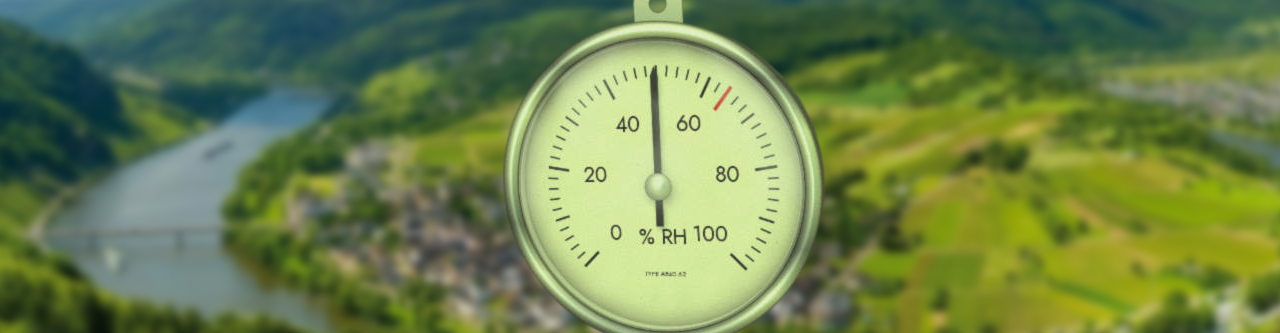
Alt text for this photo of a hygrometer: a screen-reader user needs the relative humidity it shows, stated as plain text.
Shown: 50 %
